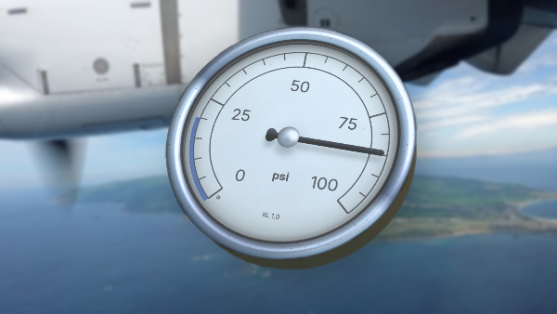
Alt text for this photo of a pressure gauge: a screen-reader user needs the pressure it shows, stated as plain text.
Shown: 85 psi
